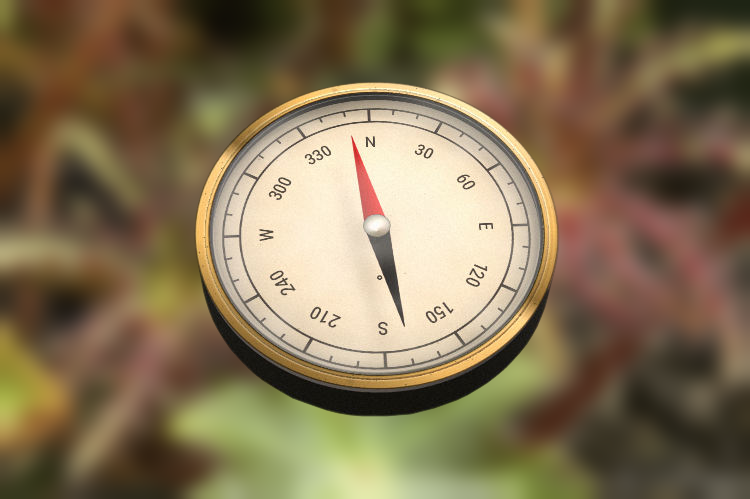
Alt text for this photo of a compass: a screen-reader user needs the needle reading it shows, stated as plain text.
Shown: 350 °
